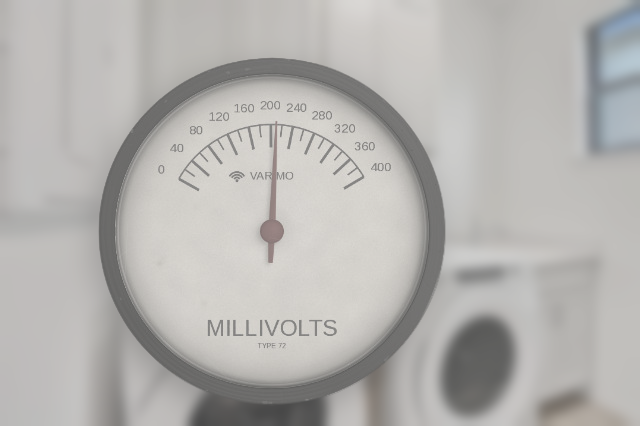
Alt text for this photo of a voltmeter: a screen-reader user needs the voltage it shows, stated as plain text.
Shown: 210 mV
